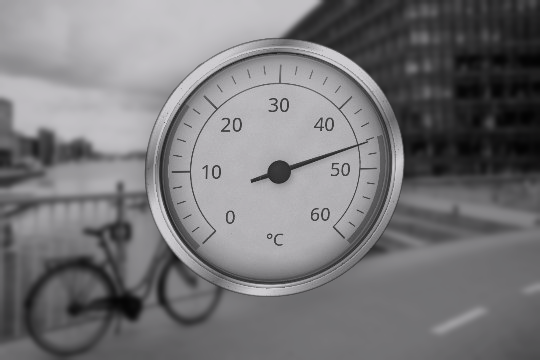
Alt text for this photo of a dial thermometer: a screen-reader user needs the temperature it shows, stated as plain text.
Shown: 46 °C
